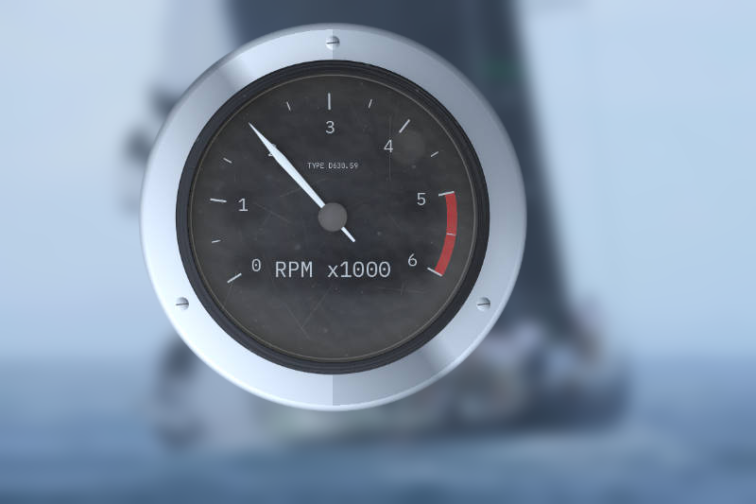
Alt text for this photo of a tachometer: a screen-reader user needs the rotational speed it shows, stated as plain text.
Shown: 2000 rpm
